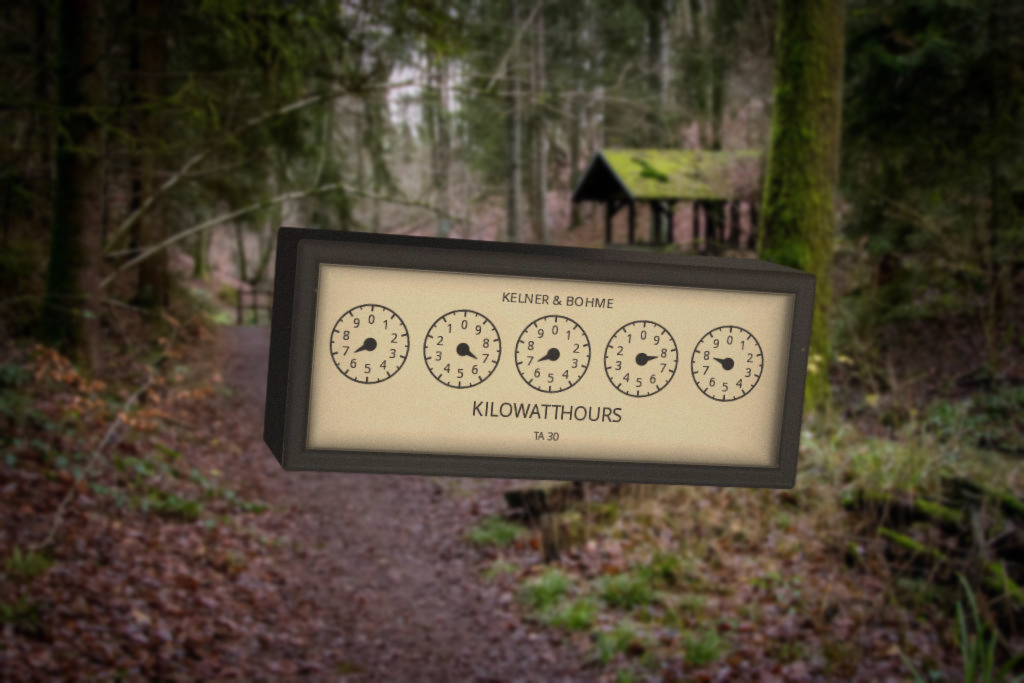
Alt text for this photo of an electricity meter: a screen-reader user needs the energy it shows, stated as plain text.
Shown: 66678 kWh
